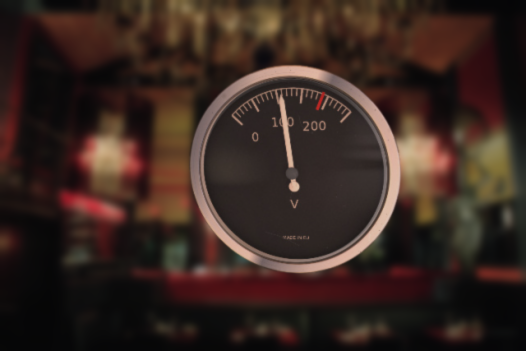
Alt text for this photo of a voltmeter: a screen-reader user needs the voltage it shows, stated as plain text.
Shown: 110 V
